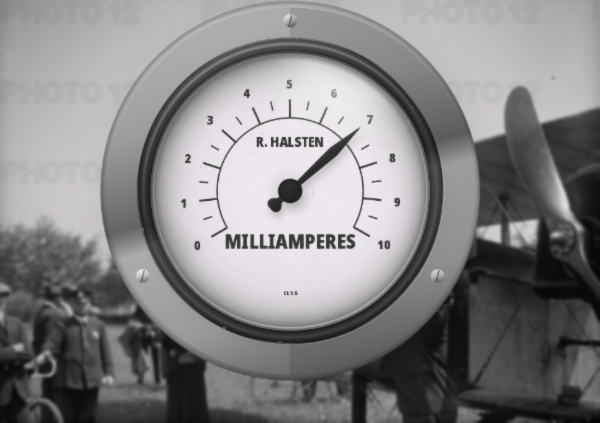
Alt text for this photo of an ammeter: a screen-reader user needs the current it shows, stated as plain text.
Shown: 7 mA
